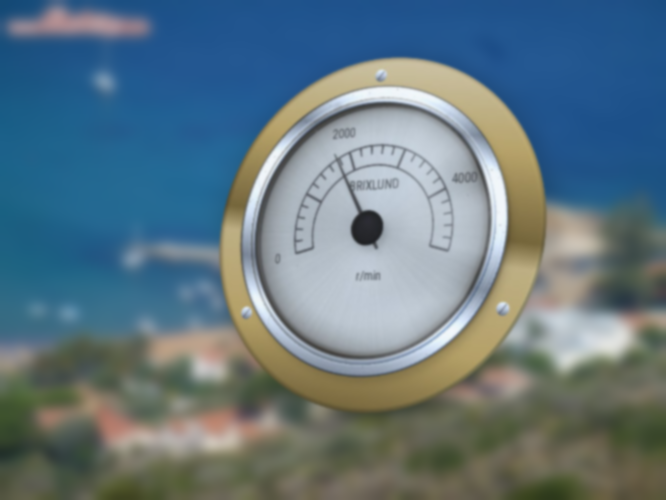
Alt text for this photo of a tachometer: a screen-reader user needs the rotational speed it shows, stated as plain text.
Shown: 1800 rpm
